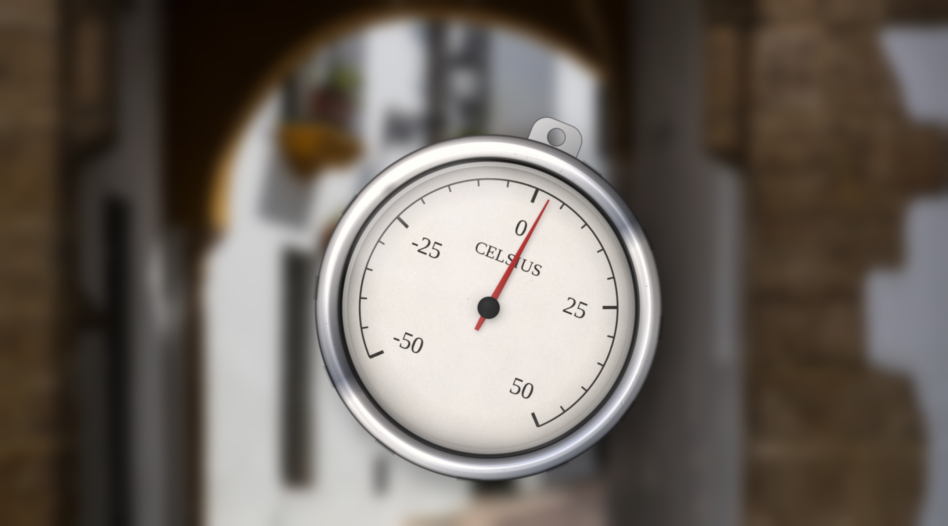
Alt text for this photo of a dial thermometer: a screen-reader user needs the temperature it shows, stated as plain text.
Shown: 2.5 °C
